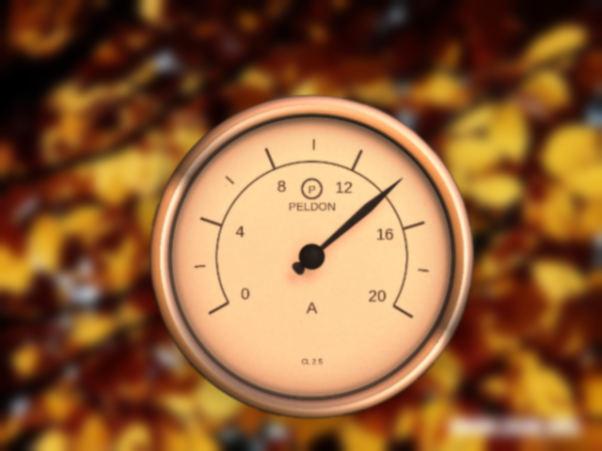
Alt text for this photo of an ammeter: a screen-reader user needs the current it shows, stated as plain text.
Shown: 14 A
